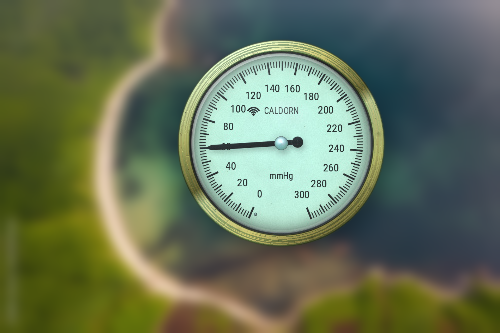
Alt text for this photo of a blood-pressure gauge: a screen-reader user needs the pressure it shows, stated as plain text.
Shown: 60 mmHg
